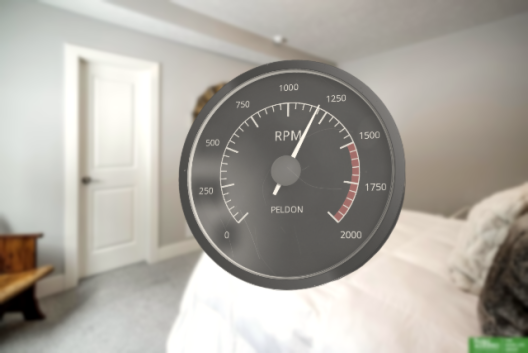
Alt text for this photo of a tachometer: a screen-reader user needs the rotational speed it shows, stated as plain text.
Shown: 1200 rpm
